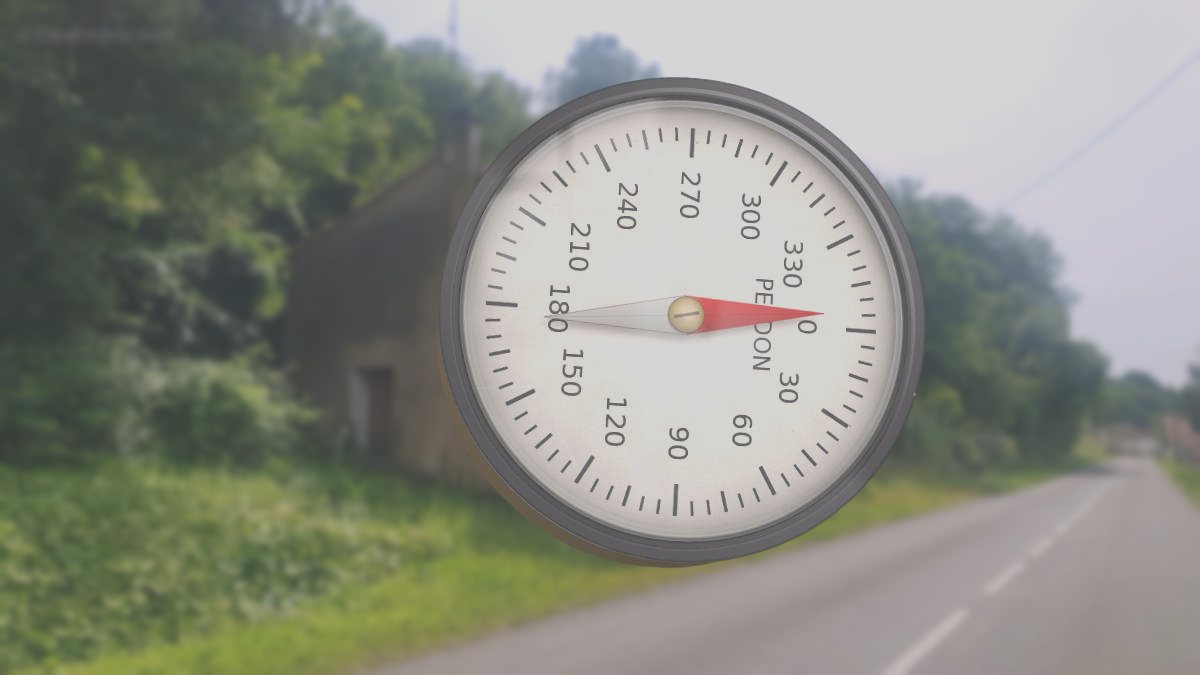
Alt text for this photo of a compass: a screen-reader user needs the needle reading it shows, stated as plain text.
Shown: 355 °
